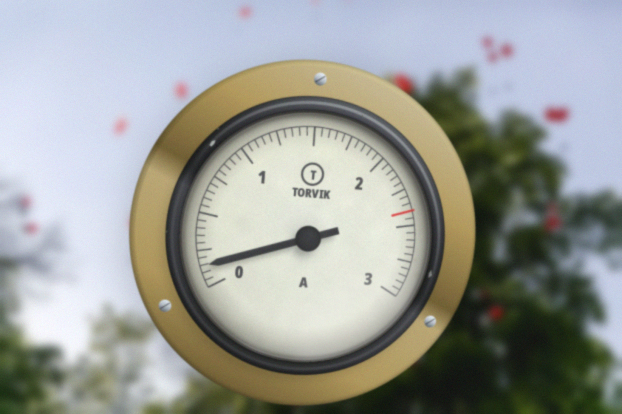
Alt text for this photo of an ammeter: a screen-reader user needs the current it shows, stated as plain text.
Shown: 0.15 A
